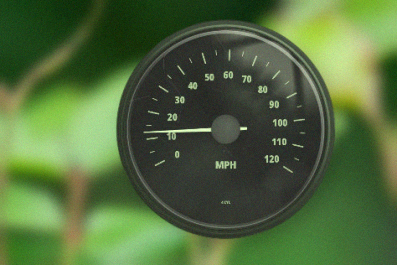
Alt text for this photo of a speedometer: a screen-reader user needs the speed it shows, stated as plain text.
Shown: 12.5 mph
